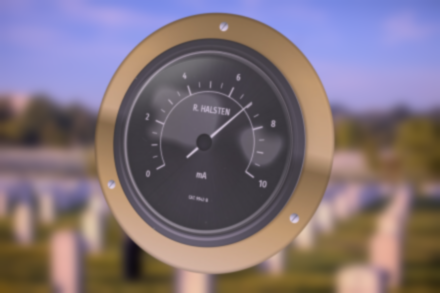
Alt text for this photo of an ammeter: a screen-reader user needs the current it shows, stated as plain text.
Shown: 7 mA
